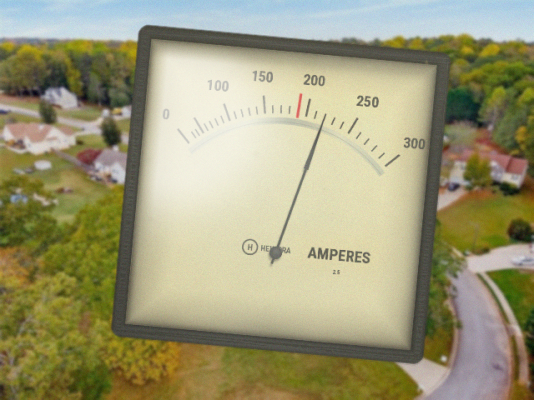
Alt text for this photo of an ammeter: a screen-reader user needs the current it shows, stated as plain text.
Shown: 220 A
